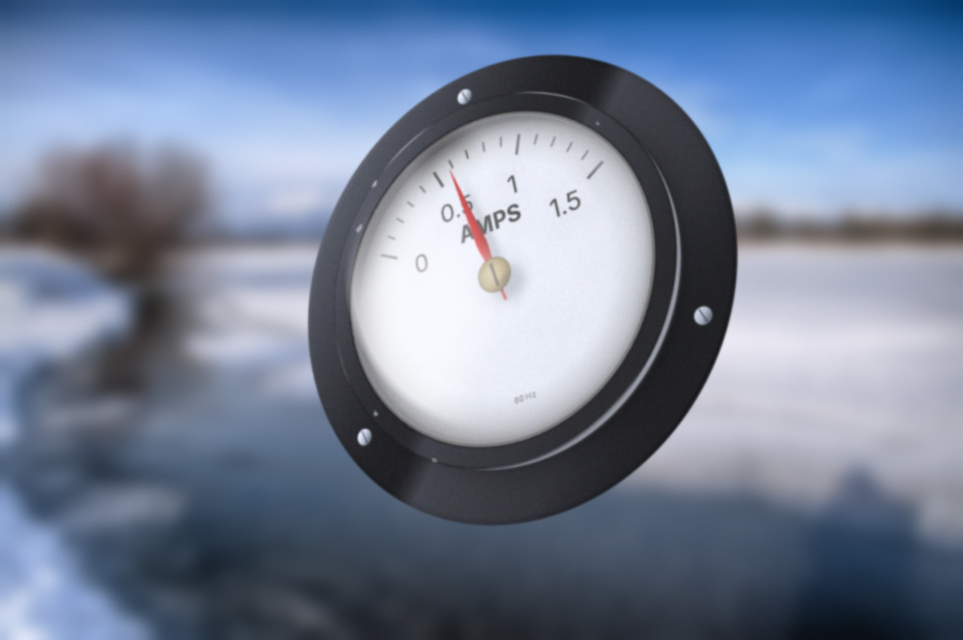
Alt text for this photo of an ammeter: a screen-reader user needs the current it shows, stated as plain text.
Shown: 0.6 A
